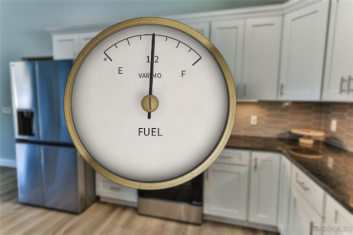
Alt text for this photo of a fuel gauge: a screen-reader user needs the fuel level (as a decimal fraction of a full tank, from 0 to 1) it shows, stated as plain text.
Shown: 0.5
